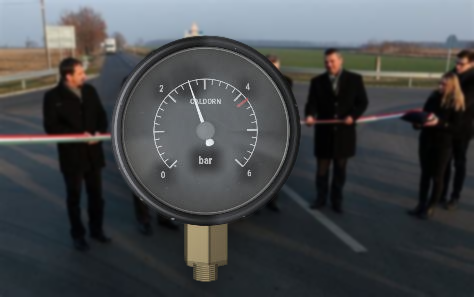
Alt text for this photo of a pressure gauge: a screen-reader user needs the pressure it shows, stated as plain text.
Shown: 2.6 bar
